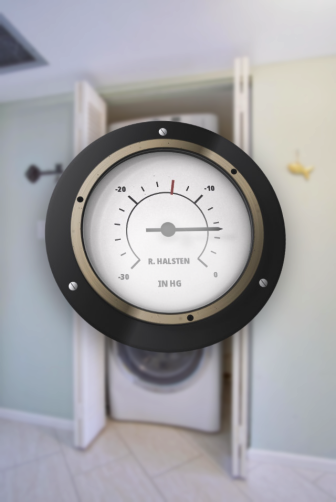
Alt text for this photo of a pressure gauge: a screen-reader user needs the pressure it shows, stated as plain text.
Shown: -5 inHg
